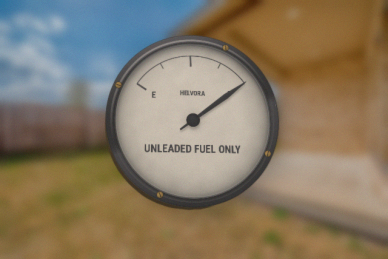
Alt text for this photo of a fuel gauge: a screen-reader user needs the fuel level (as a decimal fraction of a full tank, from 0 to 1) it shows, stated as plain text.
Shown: 1
